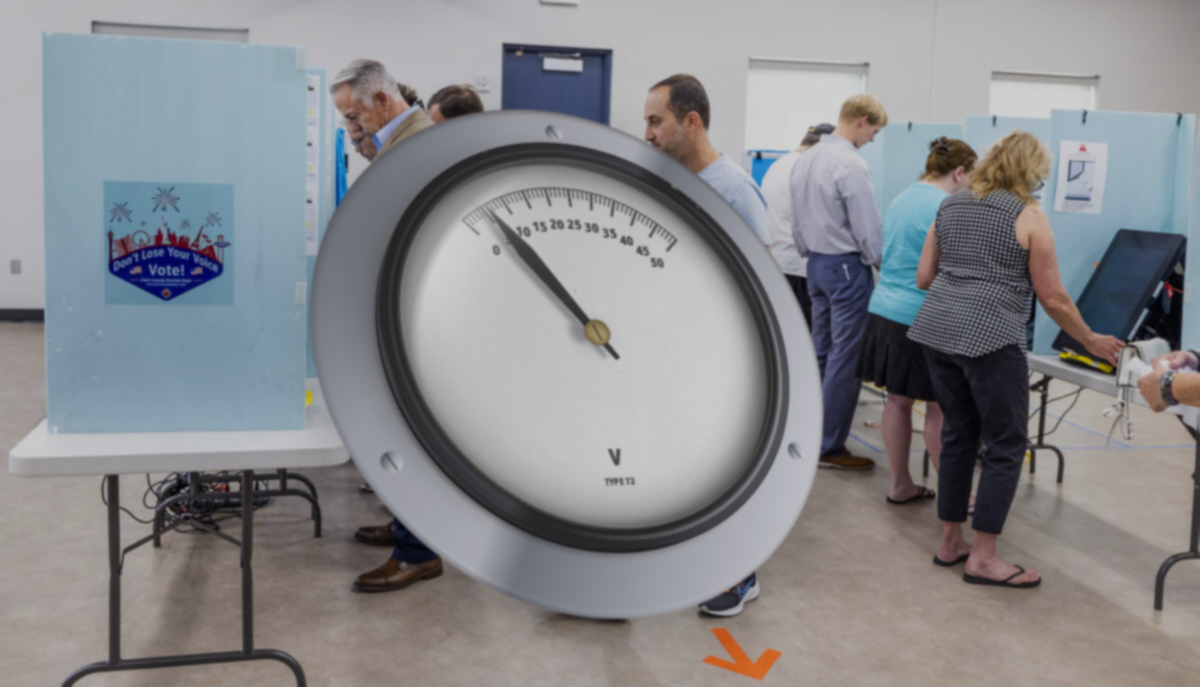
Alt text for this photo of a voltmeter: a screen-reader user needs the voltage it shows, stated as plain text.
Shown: 5 V
